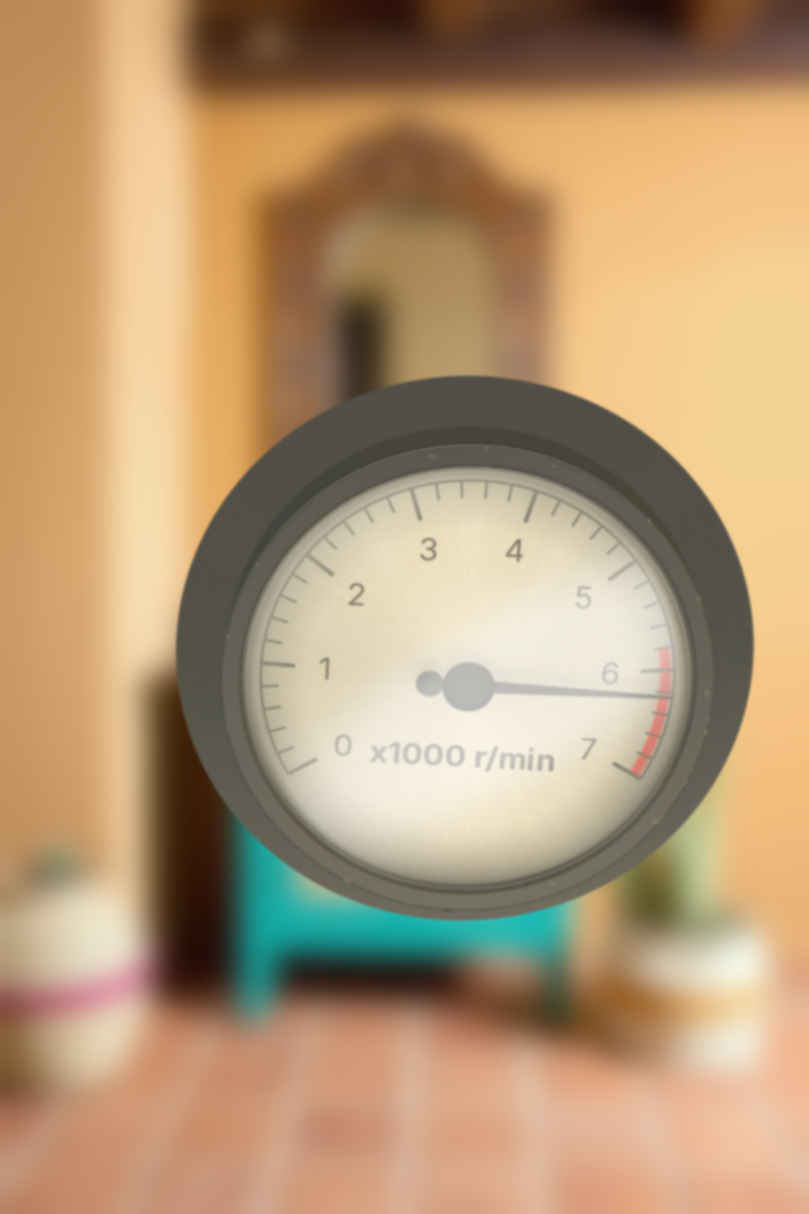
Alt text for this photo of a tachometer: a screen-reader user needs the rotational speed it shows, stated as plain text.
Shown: 6200 rpm
